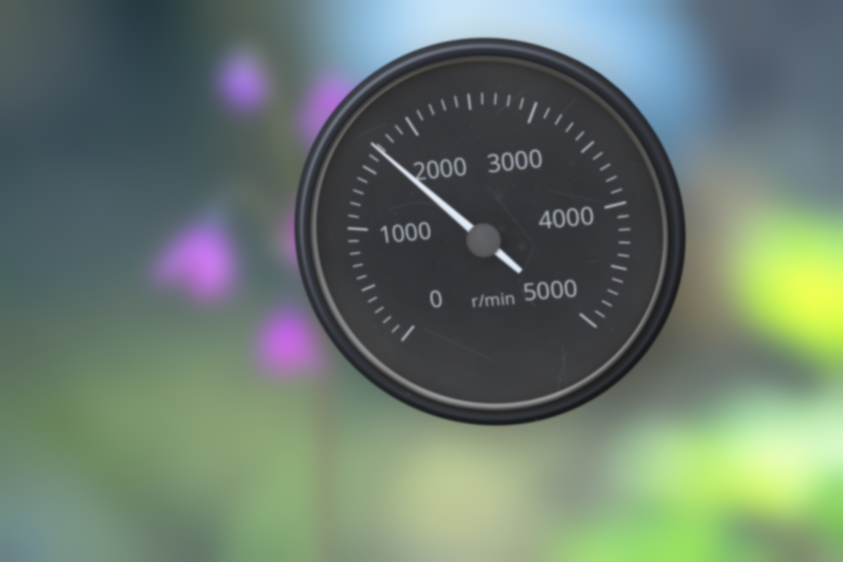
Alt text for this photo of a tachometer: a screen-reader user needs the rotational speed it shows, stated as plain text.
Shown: 1700 rpm
